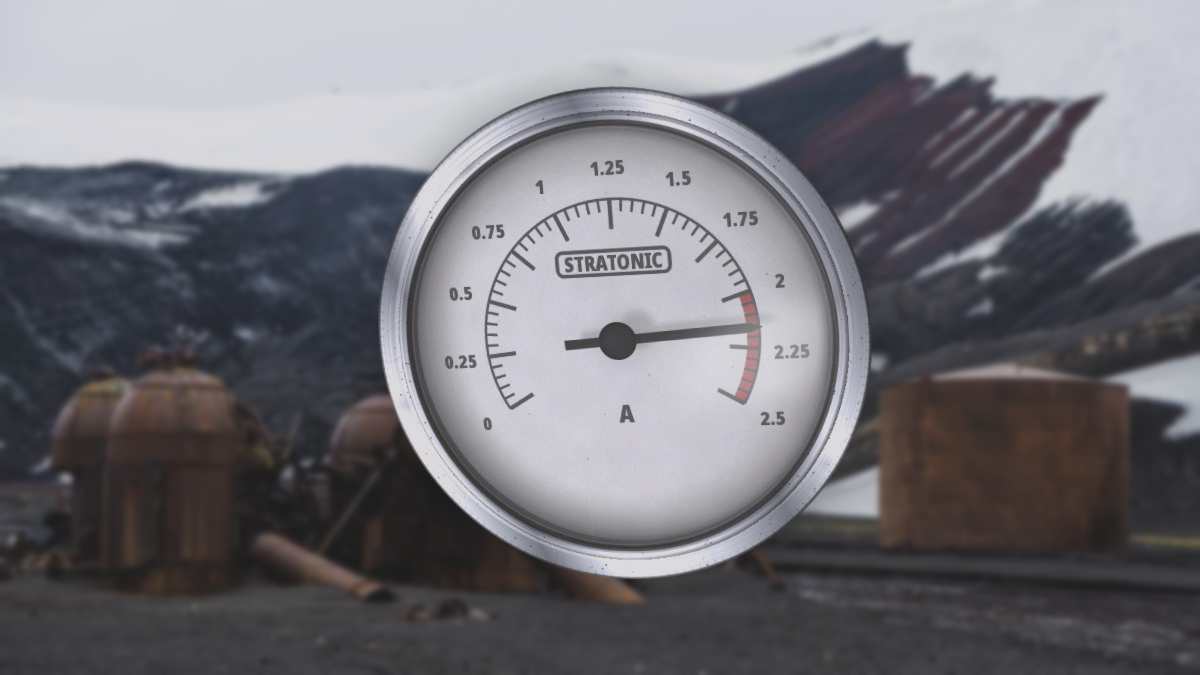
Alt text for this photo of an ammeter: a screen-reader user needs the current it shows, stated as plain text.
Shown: 2.15 A
